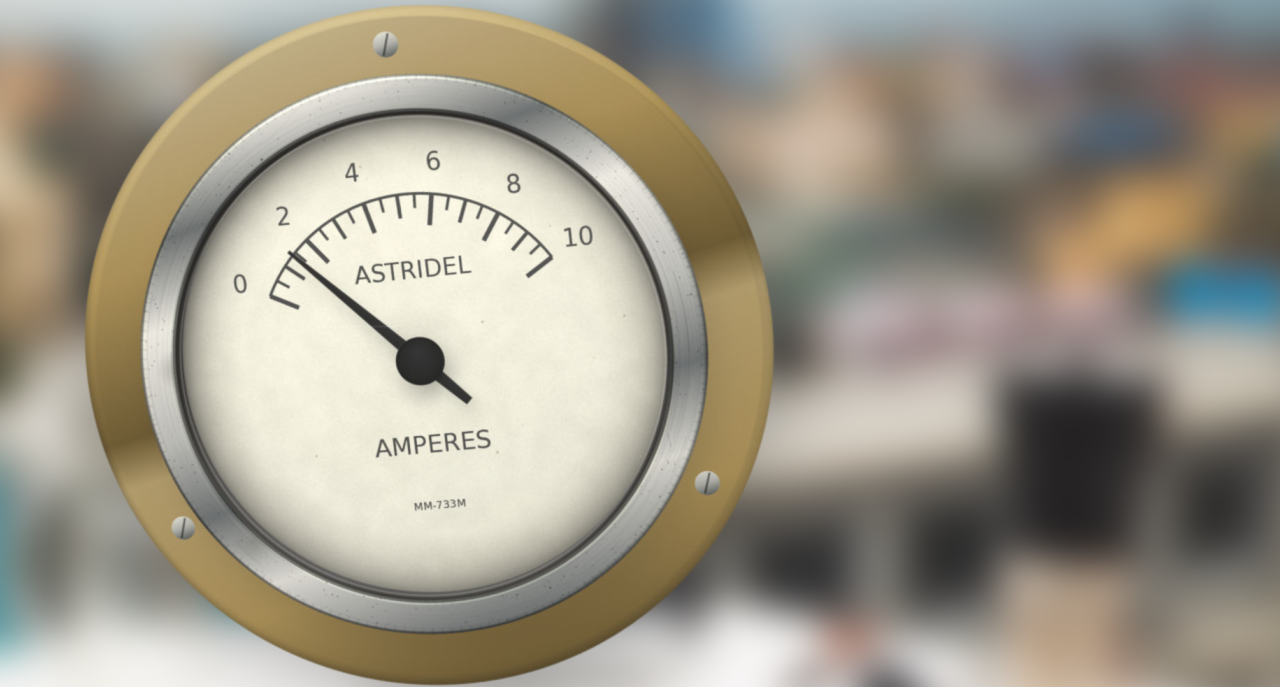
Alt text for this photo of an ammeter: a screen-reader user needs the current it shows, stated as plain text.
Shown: 1.5 A
